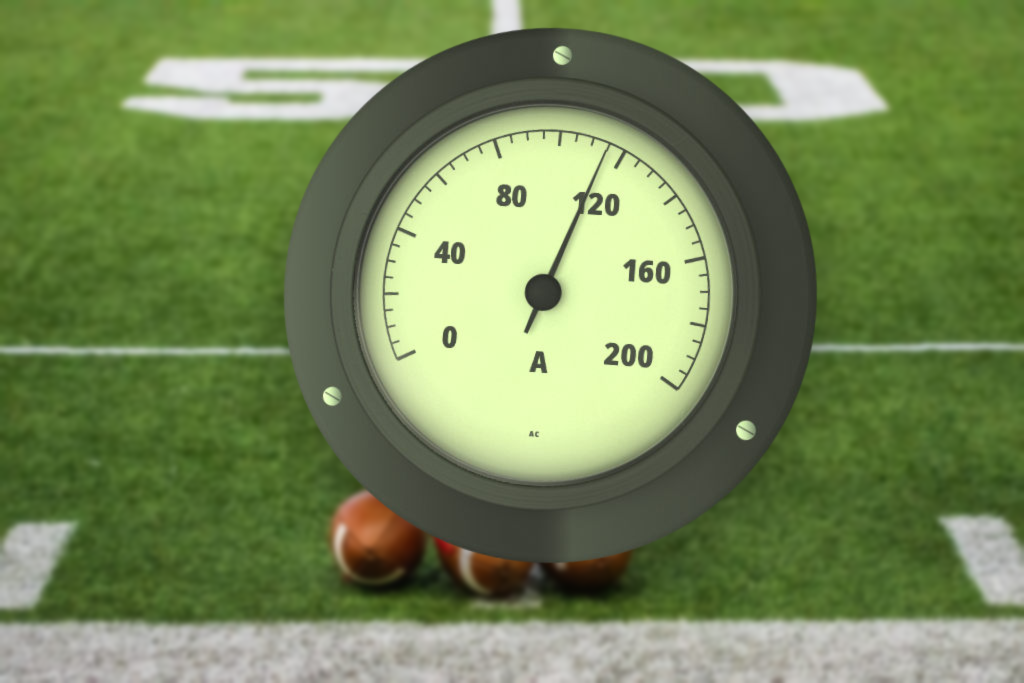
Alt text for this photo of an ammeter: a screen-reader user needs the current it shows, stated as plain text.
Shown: 115 A
